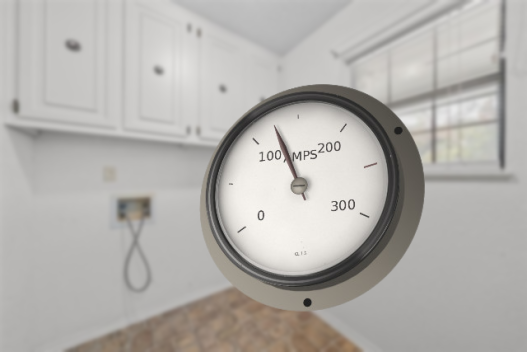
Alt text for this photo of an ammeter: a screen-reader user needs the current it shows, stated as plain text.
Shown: 125 A
